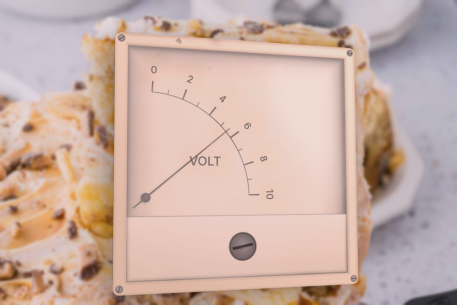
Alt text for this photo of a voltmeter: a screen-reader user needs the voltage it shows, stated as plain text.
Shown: 5.5 V
